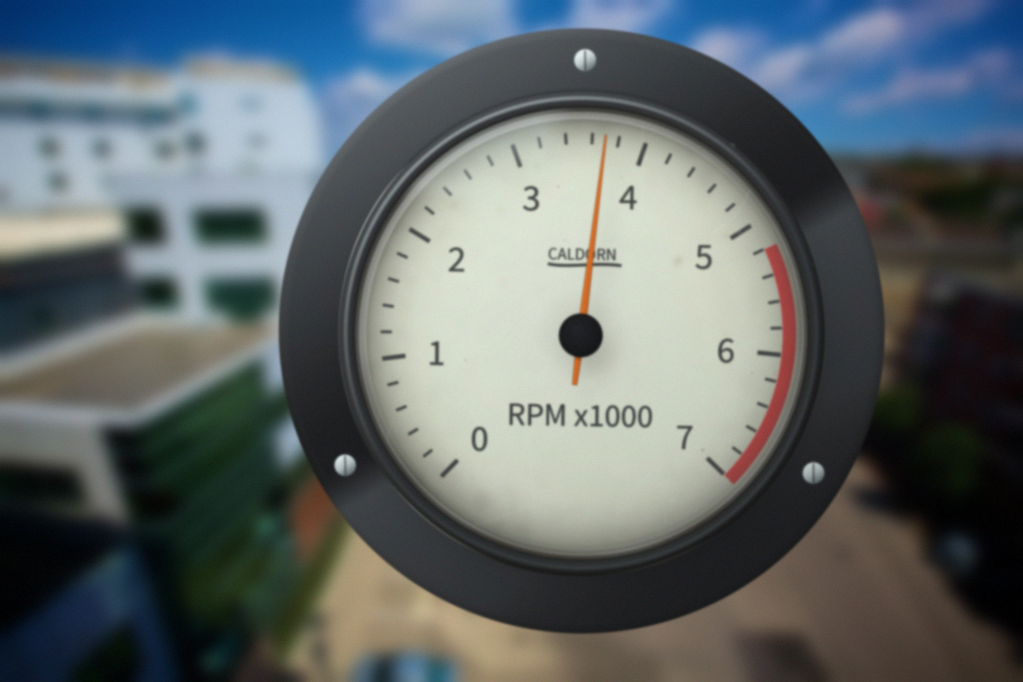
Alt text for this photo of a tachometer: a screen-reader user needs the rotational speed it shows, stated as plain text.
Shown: 3700 rpm
